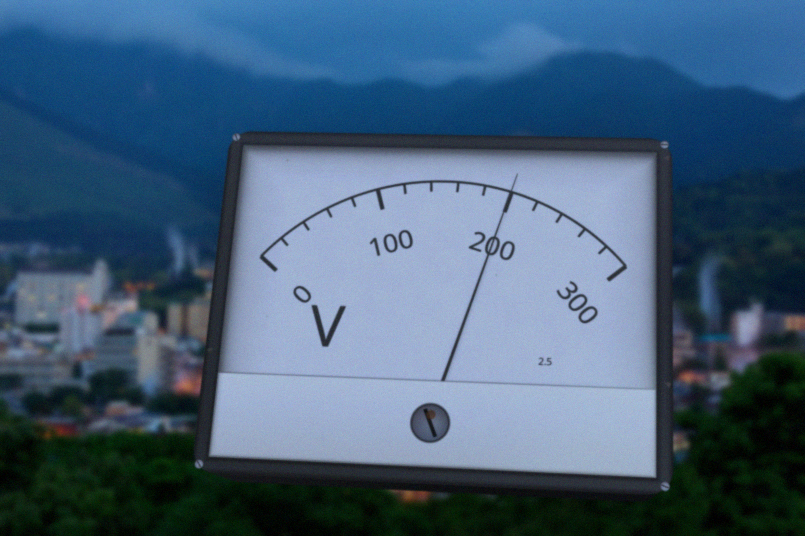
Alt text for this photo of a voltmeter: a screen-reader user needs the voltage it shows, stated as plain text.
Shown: 200 V
